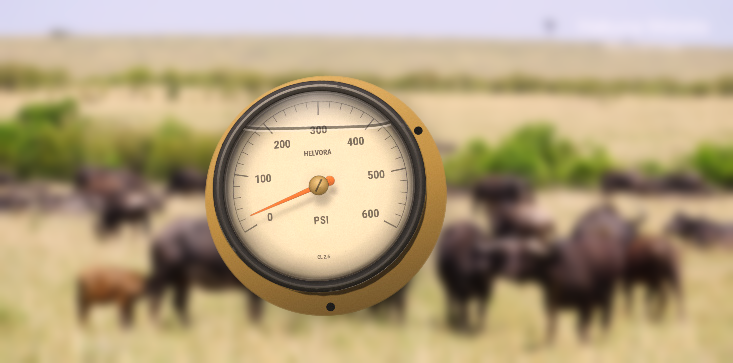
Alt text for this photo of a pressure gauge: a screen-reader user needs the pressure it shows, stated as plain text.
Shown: 20 psi
